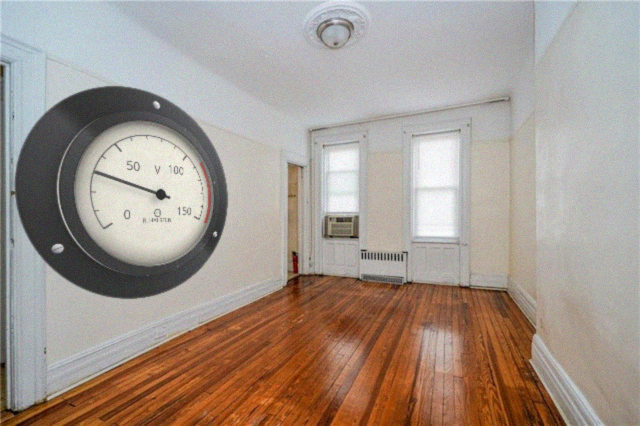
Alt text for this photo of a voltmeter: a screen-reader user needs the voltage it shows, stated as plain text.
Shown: 30 V
